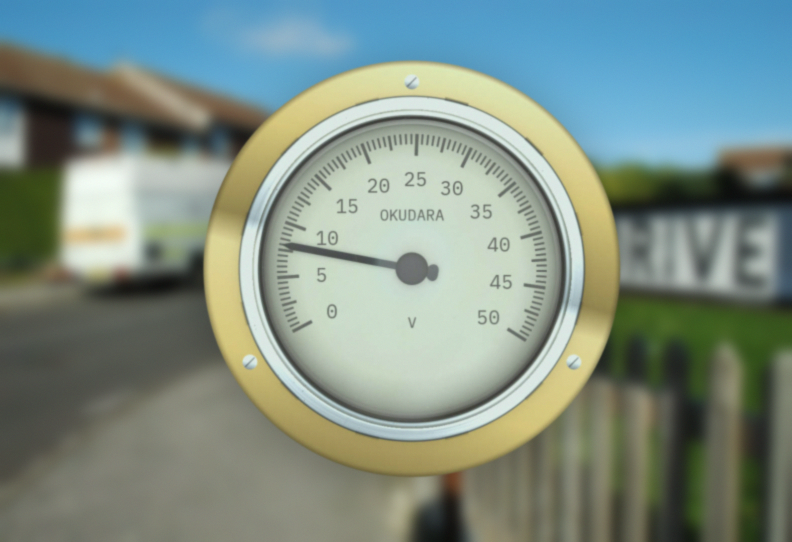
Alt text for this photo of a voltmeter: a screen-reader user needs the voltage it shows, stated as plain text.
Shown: 8 V
